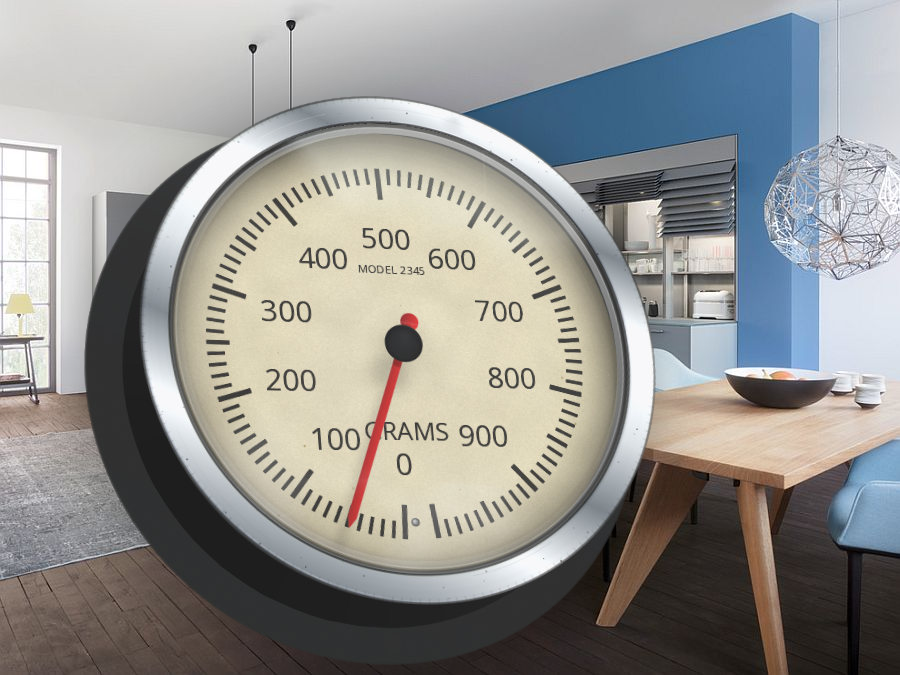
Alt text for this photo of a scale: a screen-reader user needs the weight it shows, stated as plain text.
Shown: 50 g
